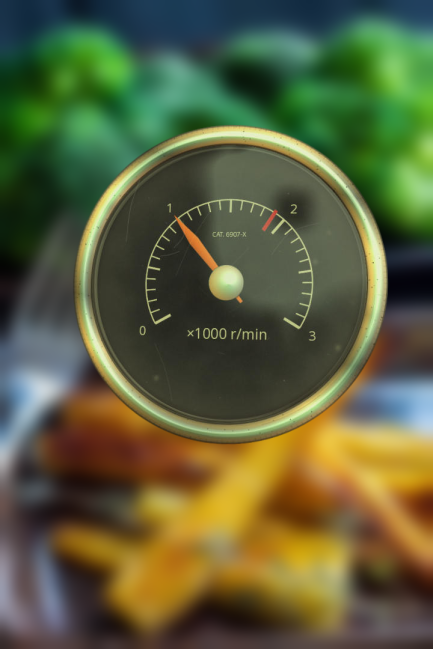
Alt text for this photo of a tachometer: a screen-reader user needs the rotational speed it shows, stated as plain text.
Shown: 1000 rpm
